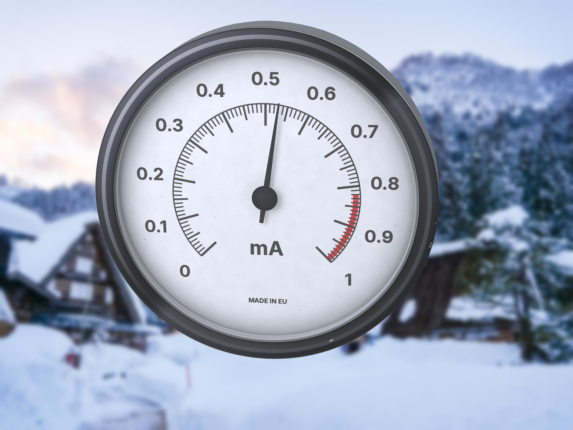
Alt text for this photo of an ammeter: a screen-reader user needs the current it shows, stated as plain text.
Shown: 0.53 mA
